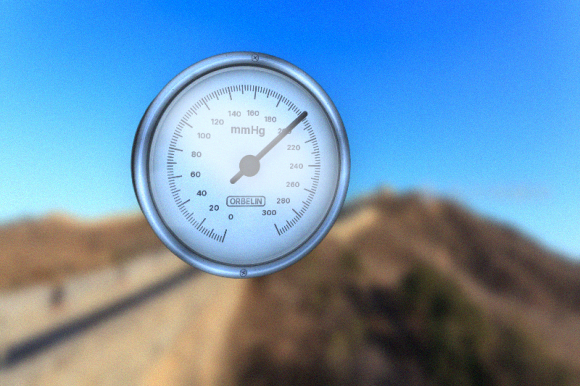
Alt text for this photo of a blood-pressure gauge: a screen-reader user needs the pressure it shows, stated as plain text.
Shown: 200 mmHg
